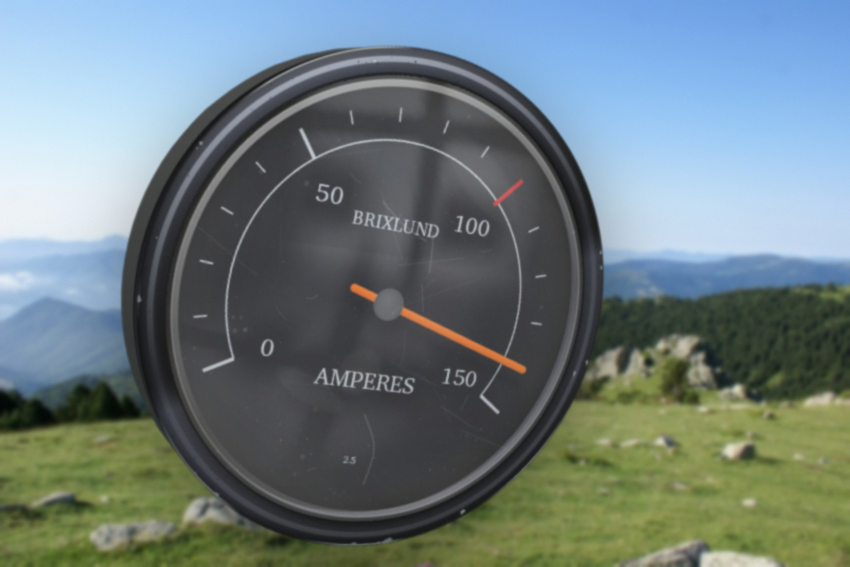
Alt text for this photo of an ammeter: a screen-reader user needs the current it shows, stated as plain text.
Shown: 140 A
